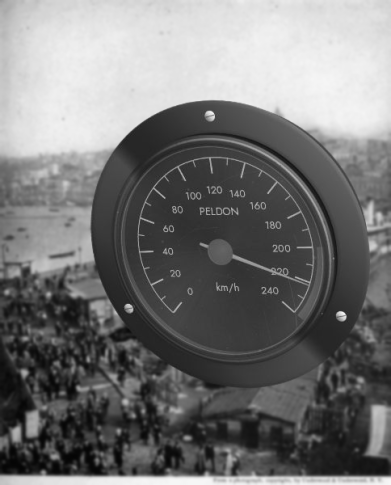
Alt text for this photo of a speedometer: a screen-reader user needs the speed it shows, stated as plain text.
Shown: 220 km/h
